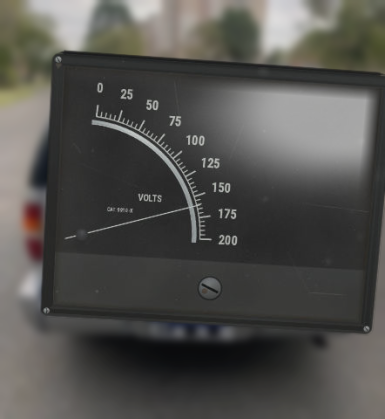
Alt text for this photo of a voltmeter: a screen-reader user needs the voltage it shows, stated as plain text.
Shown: 160 V
